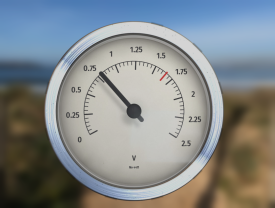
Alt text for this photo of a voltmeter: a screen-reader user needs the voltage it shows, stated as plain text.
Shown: 0.8 V
